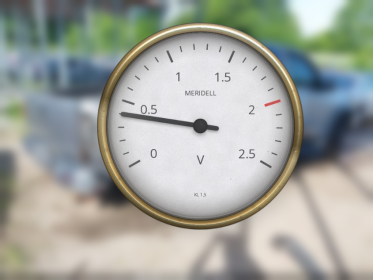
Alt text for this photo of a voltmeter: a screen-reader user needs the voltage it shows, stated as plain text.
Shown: 0.4 V
